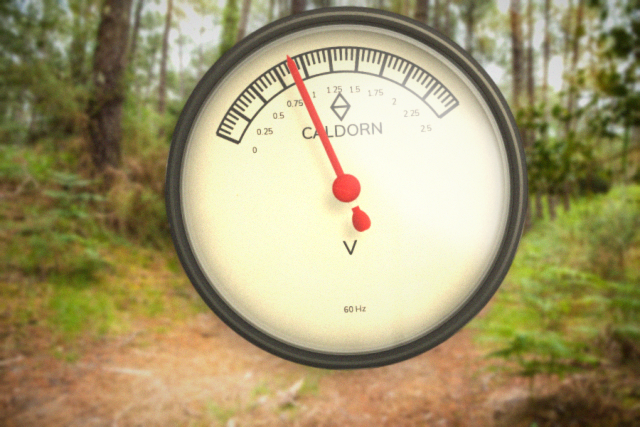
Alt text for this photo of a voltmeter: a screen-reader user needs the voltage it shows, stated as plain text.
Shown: 0.9 V
